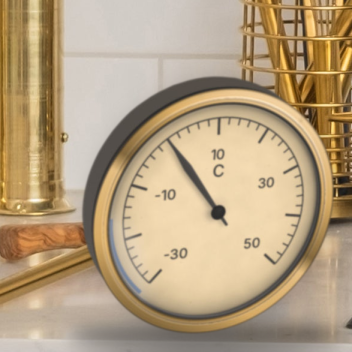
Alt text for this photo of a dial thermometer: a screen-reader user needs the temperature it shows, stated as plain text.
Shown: 0 °C
